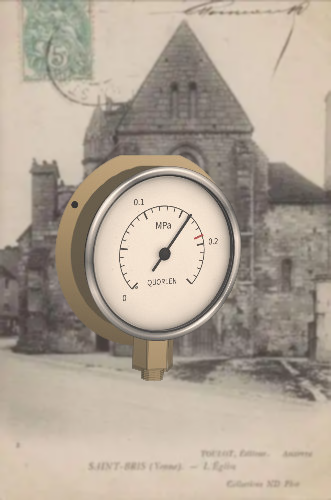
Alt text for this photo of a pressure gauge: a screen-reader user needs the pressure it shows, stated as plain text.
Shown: 0.16 MPa
